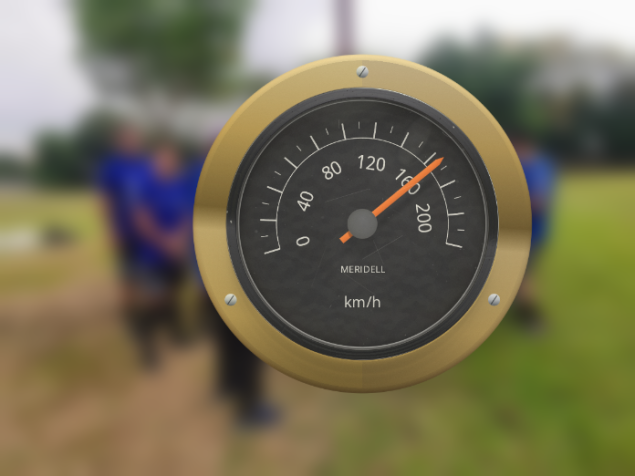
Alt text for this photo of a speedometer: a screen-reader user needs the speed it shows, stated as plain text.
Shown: 165 km/h
